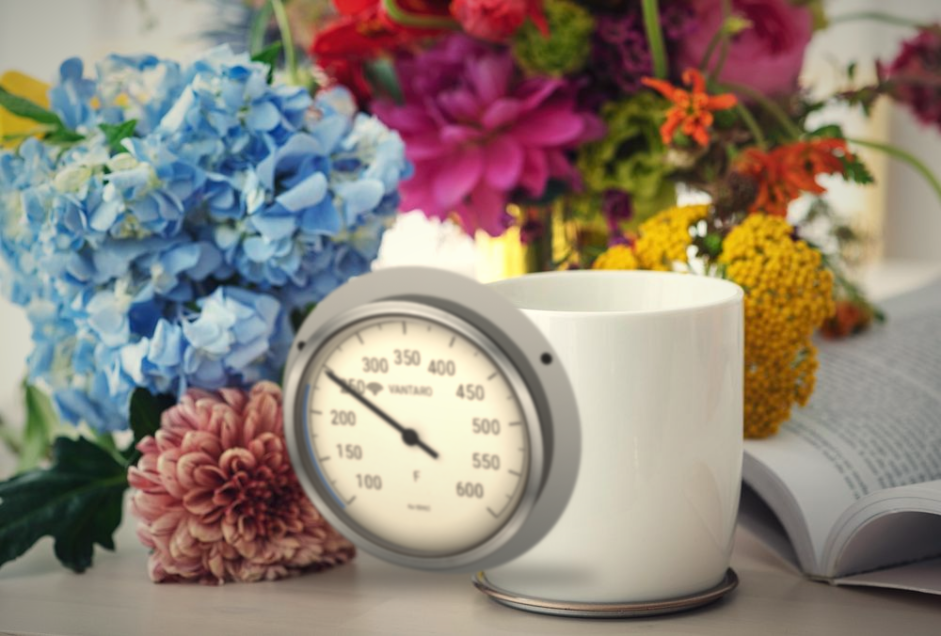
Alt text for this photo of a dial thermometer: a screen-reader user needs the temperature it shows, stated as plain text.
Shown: 250 °F
